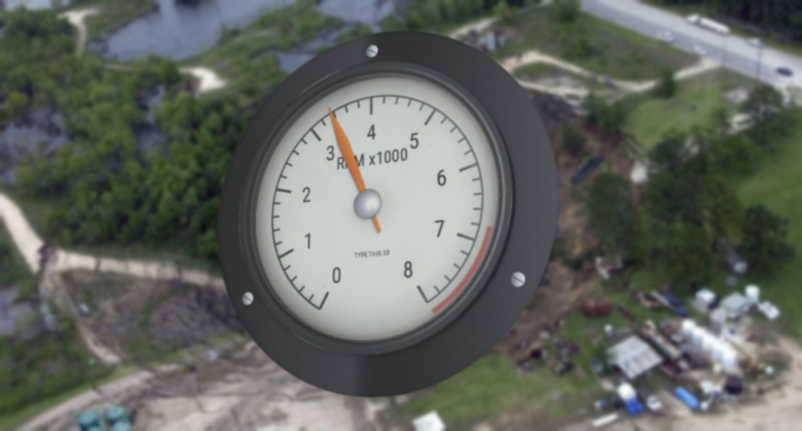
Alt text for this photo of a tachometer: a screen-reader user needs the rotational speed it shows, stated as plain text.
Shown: 3400 rpm
